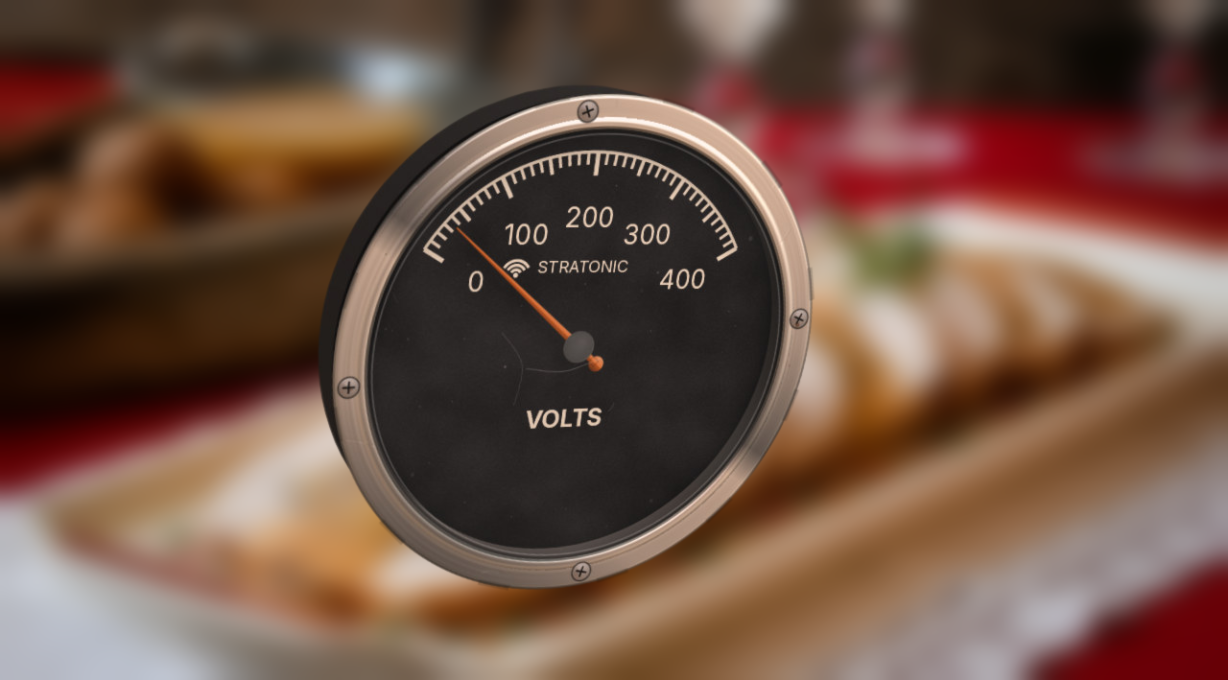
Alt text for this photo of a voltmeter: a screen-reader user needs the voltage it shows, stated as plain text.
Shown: 35 V
